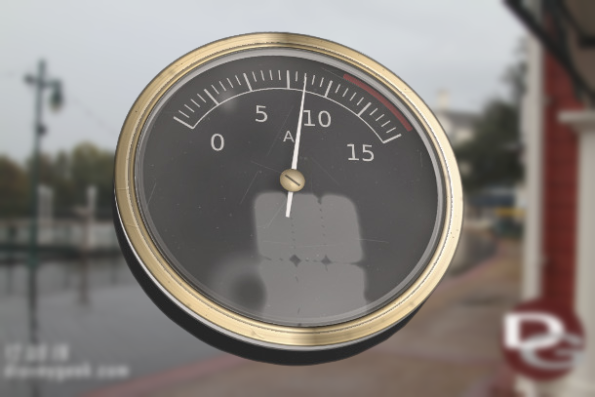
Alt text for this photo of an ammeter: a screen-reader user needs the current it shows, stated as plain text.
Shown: 8.5 A
